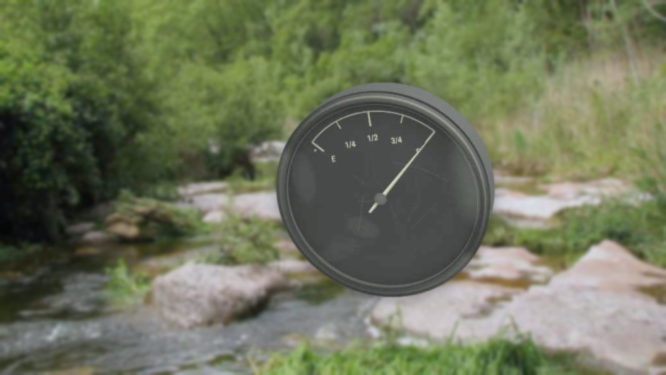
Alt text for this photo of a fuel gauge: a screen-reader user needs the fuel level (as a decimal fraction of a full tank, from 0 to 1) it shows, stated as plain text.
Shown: 1
